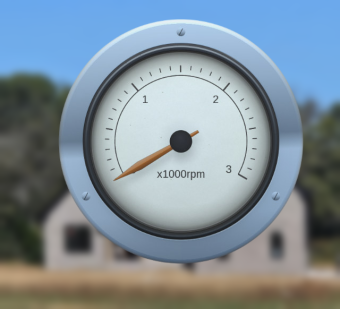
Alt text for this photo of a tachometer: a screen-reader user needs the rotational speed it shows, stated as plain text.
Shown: 0 rpm
